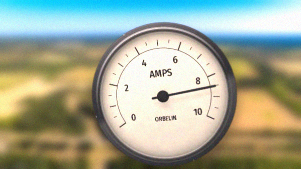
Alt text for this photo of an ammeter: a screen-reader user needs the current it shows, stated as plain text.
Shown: 8.5 A
